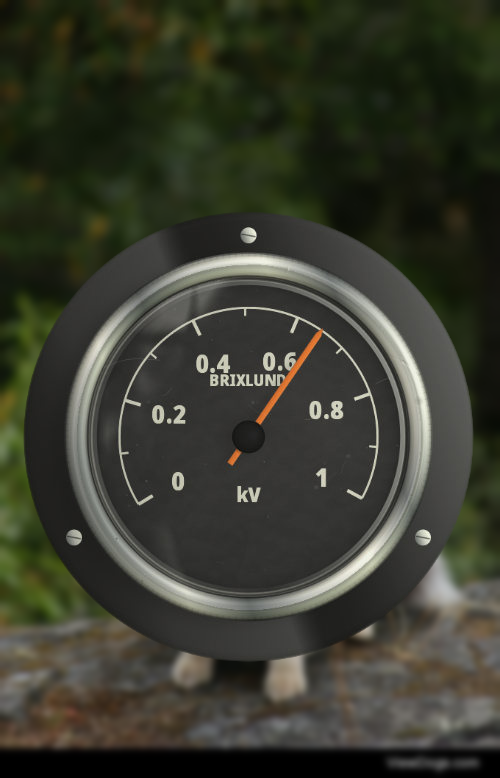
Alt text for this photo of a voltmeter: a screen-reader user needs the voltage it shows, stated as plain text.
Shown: 0.65 kV
